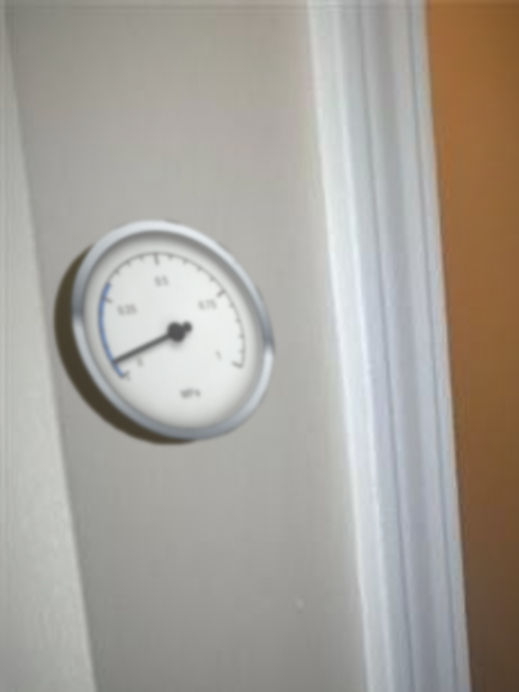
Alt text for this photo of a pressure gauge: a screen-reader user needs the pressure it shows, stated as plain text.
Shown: 0.05 MPa
